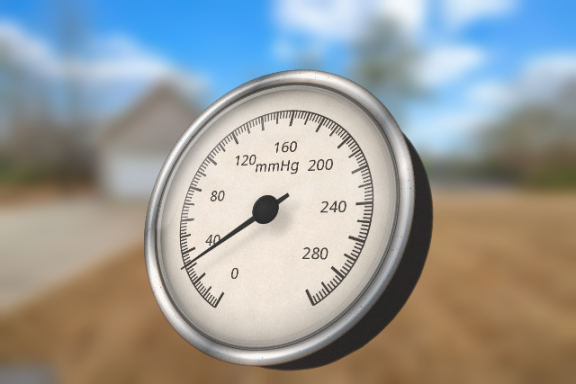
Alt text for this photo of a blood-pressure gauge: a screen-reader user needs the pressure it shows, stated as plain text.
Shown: 30 mmHg
